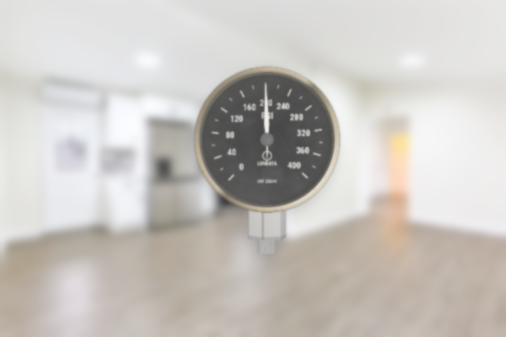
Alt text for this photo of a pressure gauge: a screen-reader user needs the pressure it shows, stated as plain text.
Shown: 200 psi
